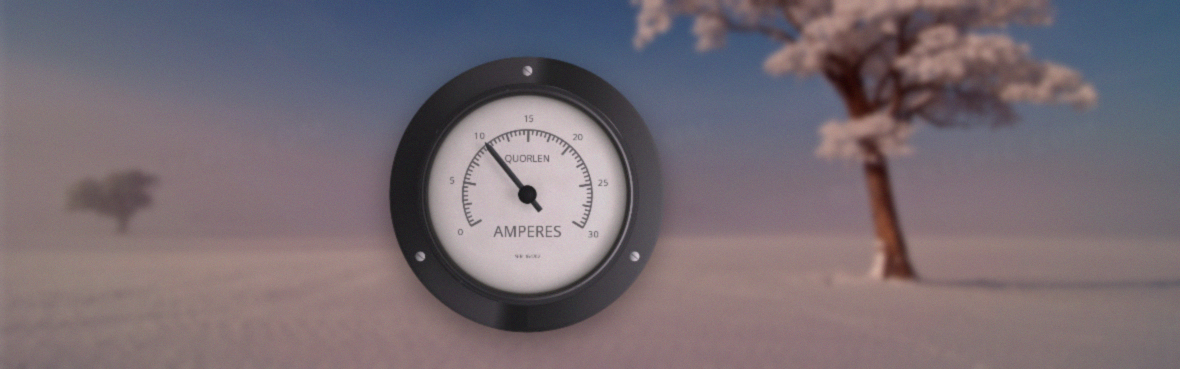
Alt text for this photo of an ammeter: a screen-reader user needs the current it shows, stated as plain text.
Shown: 10 A
